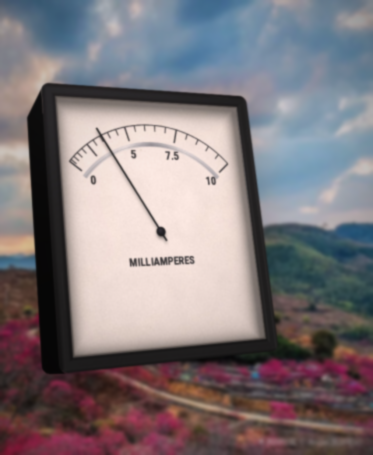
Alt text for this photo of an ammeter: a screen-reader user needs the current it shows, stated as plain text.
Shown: 3.5 mA
